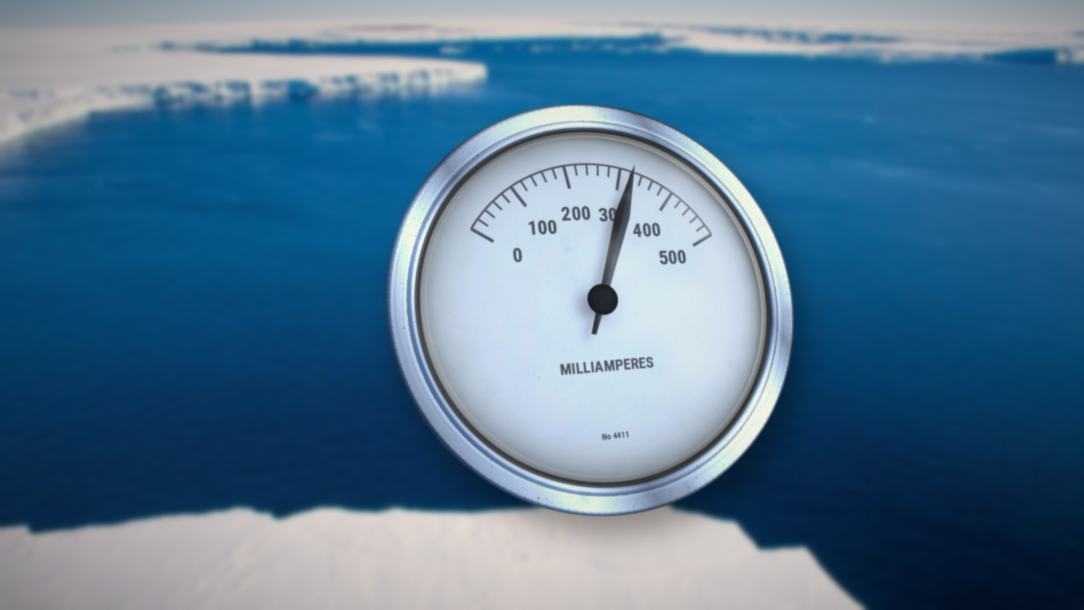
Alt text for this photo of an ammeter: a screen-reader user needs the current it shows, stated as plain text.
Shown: 320 mA
